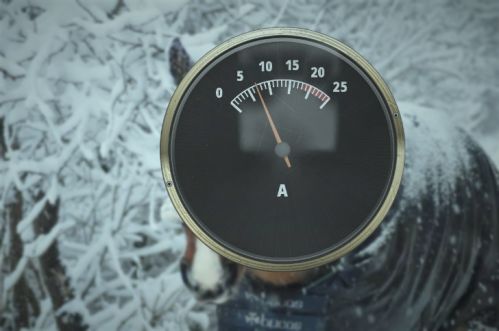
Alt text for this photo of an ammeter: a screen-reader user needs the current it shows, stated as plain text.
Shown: 7 A
